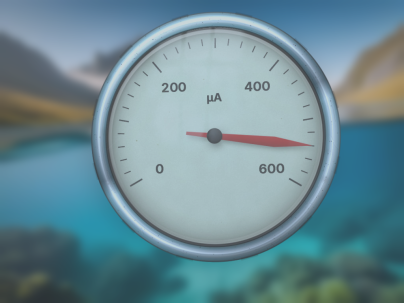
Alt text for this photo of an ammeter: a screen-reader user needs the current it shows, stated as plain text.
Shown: 540 µA
